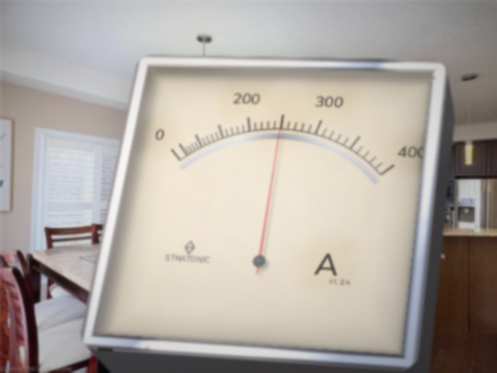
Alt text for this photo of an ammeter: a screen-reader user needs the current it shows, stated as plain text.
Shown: 250 A
